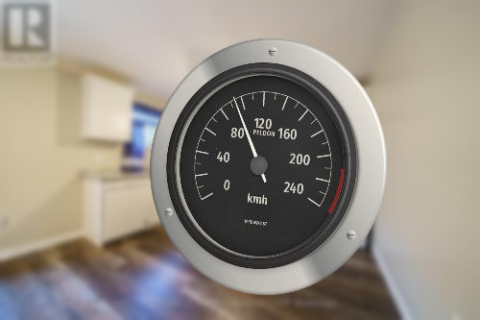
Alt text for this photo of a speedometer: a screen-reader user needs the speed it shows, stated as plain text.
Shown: 95 km/h
